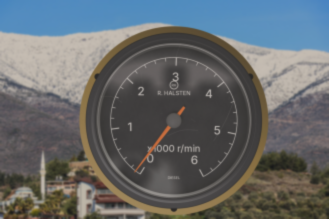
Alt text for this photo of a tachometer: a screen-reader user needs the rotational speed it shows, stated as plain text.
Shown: 100 rpm
